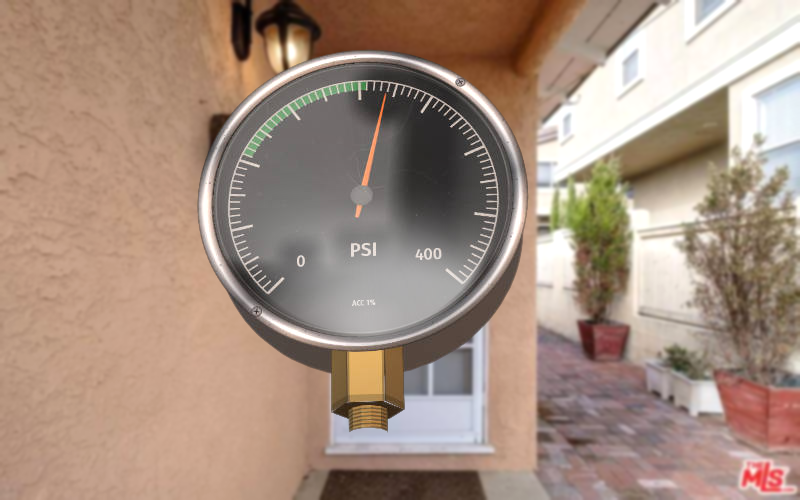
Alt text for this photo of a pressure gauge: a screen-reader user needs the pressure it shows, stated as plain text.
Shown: 220 psi
